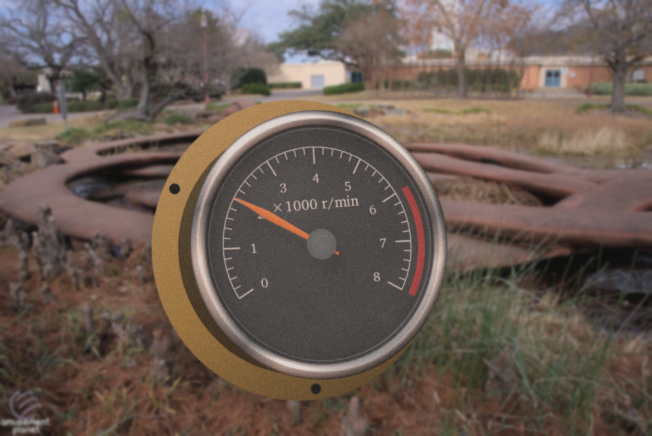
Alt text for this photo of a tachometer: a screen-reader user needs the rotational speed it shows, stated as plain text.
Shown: 2000 rpm
